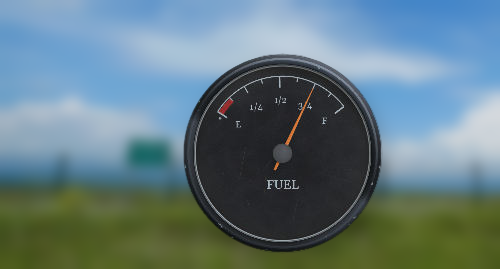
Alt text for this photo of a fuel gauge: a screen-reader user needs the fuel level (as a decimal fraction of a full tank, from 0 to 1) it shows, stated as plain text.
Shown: 0.75
